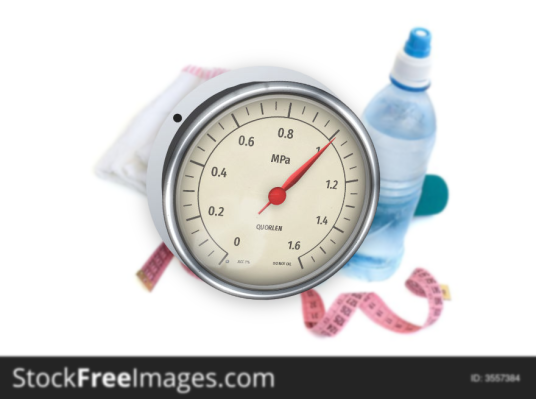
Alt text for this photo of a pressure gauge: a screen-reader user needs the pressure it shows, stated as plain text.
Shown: 1 MPa
